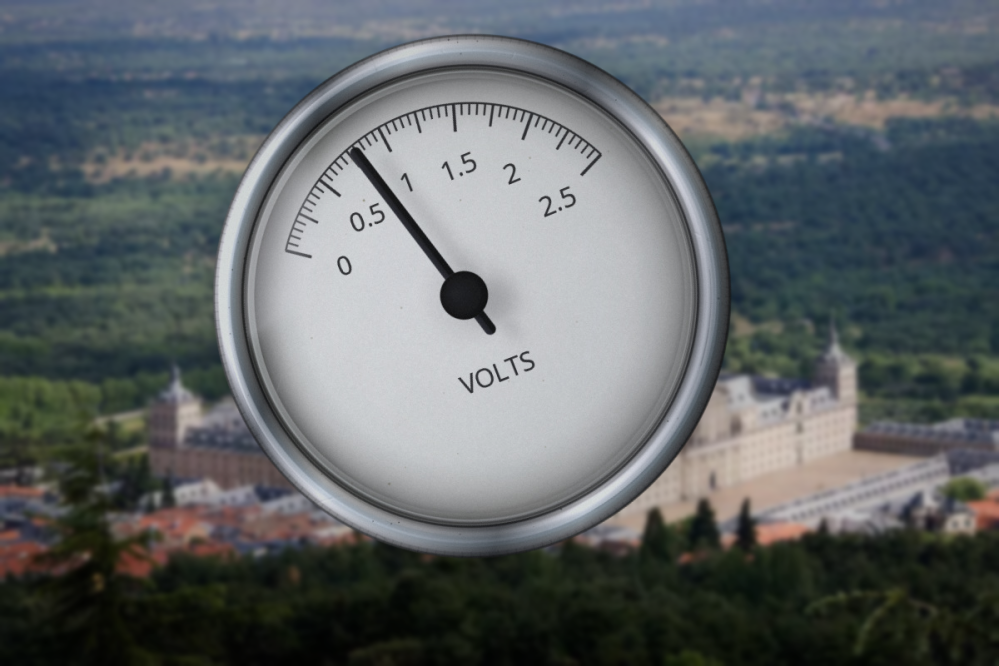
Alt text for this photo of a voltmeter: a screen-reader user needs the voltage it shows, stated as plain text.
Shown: 0.8 V
